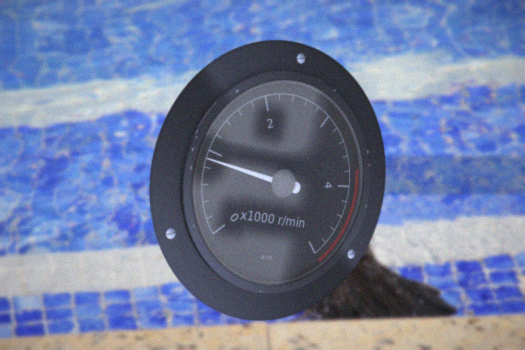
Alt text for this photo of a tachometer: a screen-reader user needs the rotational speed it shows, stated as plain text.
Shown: 900 rpm
